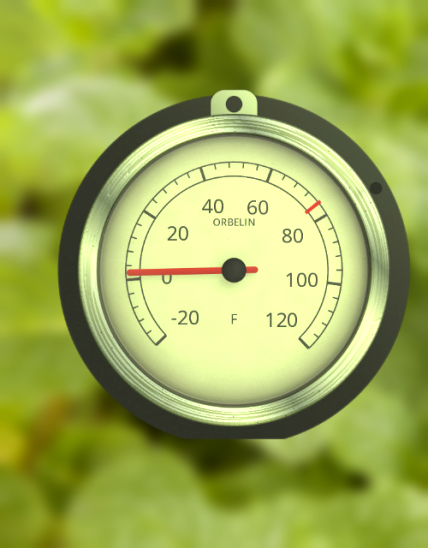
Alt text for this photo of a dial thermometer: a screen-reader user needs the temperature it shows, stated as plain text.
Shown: 2 °F
